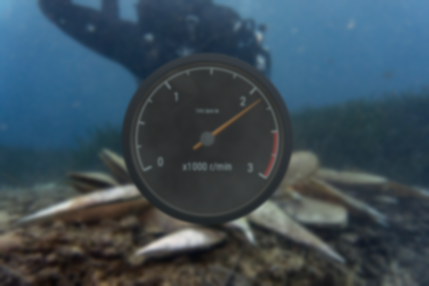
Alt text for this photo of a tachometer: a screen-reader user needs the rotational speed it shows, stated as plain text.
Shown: 2125 rpm
